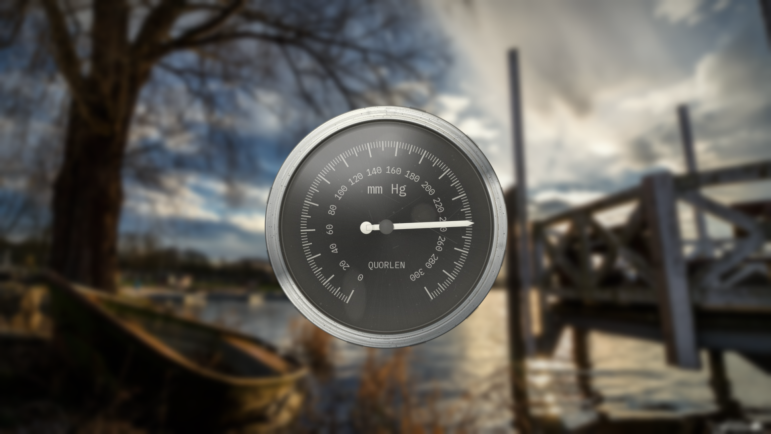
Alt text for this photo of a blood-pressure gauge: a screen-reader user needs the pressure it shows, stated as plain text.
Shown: 240 mmHg
